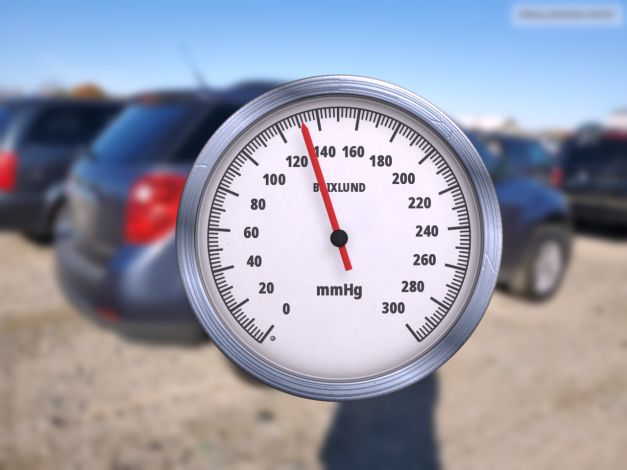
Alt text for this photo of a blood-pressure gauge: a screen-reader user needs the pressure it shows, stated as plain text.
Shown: 132 mmHg
